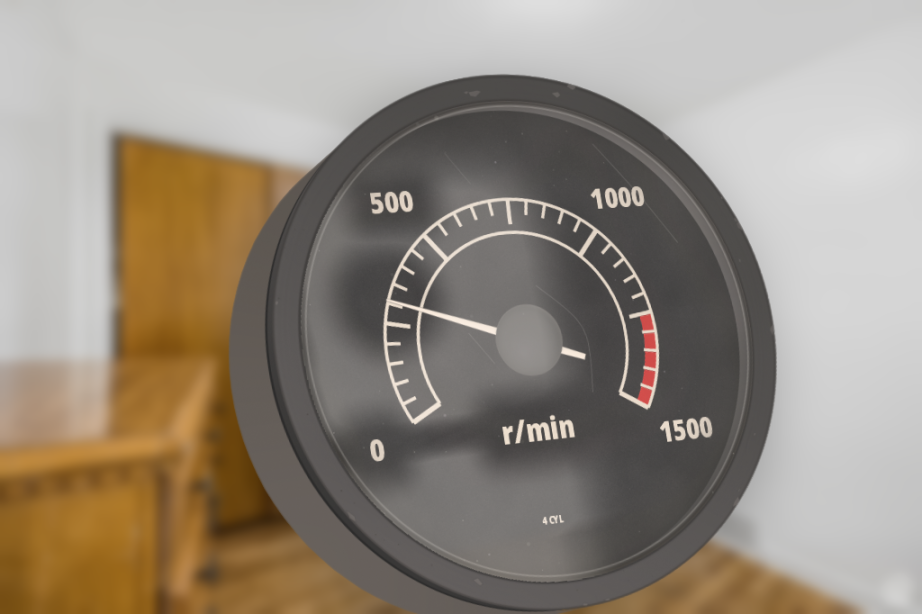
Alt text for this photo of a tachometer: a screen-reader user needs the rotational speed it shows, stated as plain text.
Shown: 300 rpm
